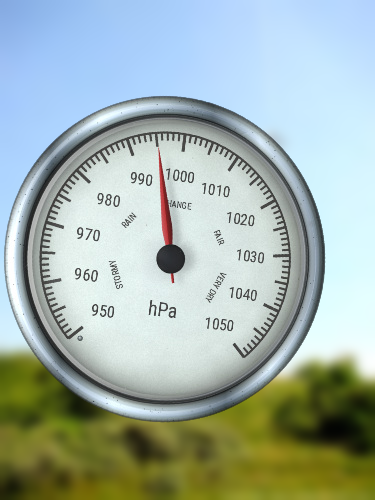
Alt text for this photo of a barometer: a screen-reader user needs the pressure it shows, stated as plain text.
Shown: 995 hPa
